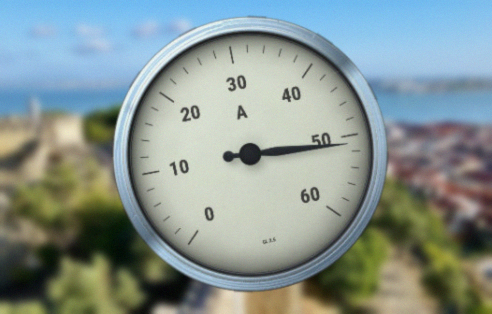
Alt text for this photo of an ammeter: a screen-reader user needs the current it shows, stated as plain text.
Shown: 51 A
